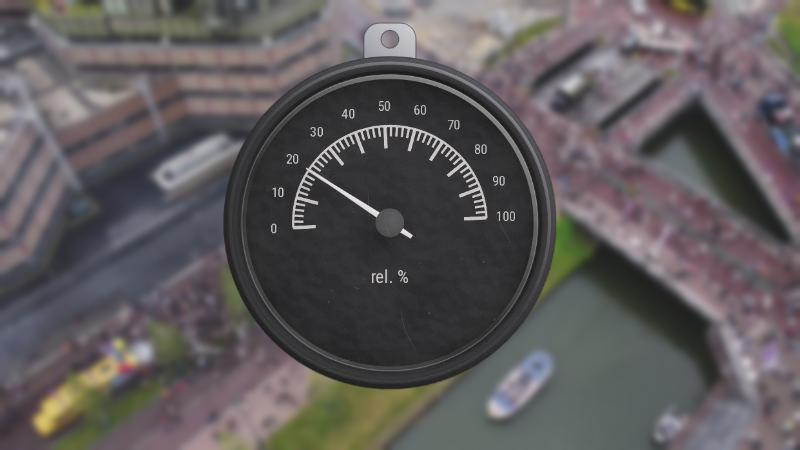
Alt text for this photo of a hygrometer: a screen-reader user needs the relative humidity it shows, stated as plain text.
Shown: 20 %
